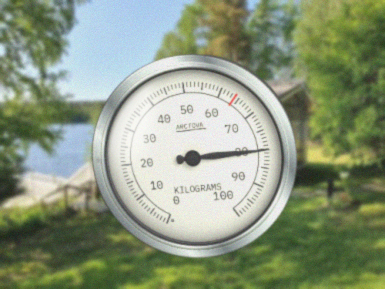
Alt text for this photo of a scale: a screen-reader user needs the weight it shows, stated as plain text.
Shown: 80 kg
